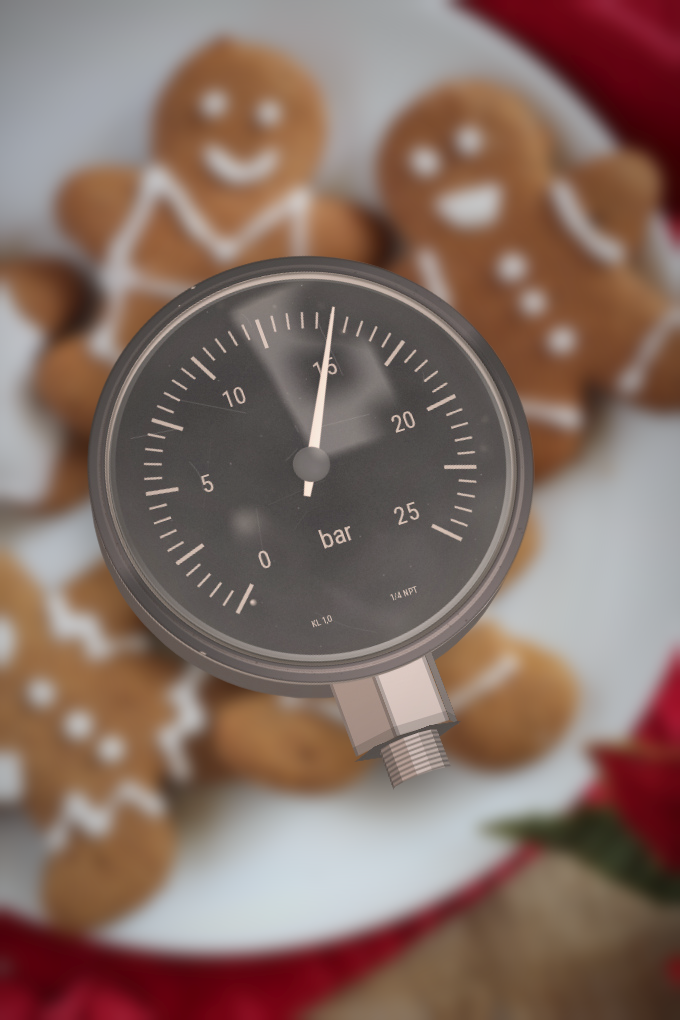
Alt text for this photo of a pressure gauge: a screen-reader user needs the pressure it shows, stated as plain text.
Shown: 15 bar
